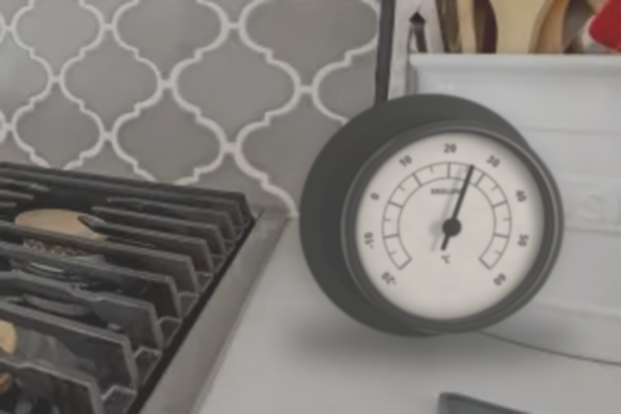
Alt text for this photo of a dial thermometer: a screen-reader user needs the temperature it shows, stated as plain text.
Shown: 25 °C
